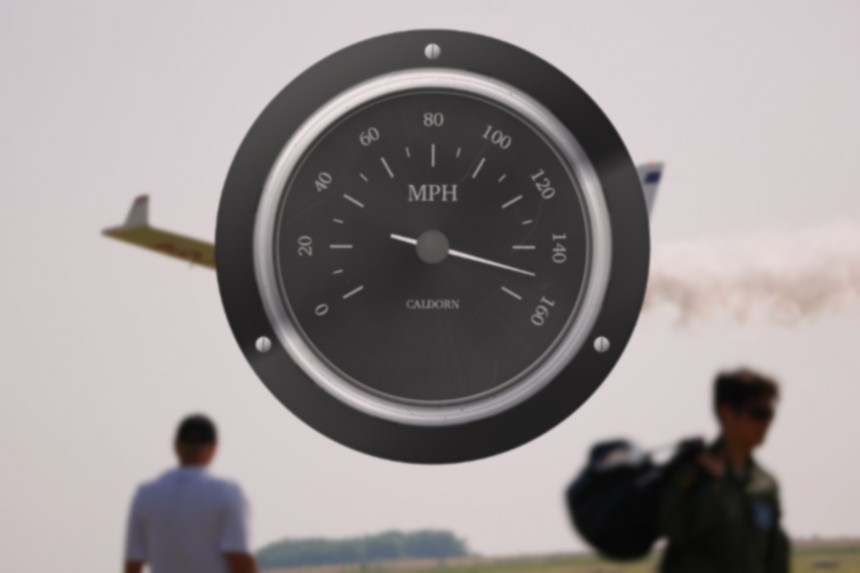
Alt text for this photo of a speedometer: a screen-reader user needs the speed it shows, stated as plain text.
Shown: 150 mph
